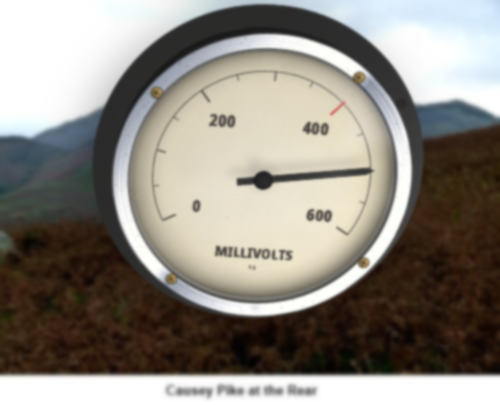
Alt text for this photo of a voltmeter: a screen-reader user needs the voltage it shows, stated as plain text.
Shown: 500 mV
